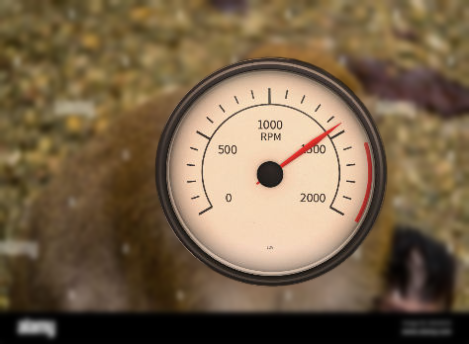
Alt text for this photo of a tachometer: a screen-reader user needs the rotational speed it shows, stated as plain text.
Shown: 1450 rpm
